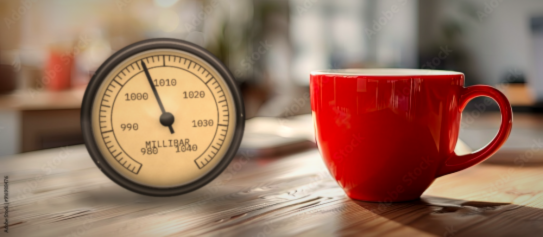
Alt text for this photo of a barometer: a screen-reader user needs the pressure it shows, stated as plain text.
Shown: 1006 mbar
